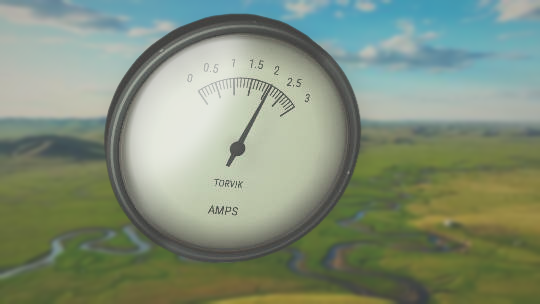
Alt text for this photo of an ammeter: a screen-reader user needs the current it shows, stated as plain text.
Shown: 2 A
